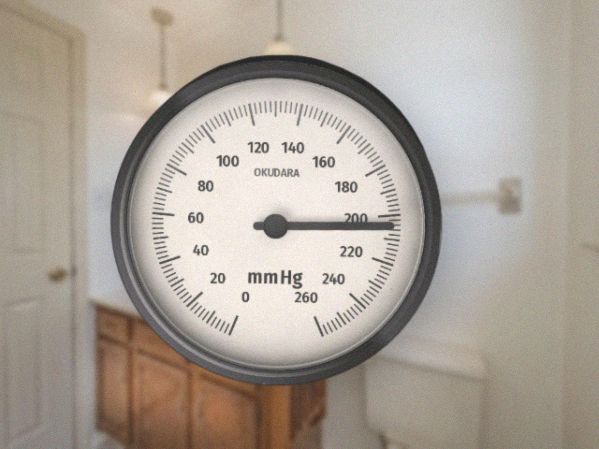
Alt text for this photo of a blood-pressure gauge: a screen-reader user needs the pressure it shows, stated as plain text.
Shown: 204 mmHg
